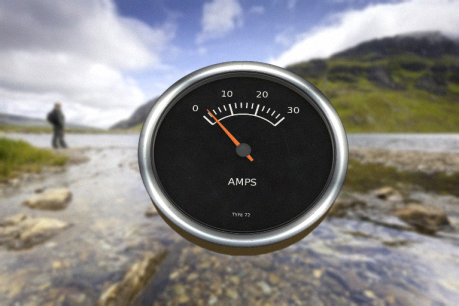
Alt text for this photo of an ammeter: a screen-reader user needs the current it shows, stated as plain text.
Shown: 2 A
